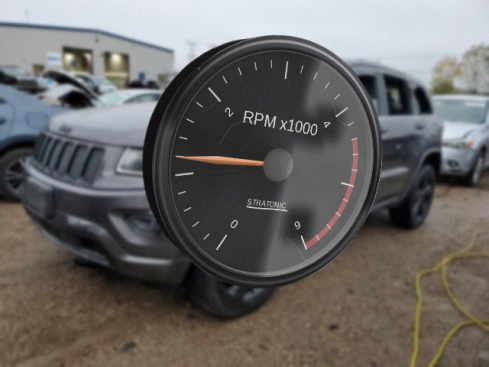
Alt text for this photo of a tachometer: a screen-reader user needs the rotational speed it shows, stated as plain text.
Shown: 1200 rpm
